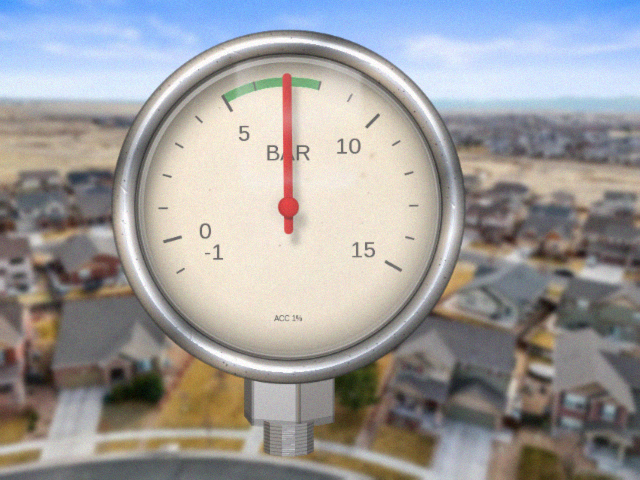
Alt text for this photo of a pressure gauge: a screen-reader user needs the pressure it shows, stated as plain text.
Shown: 7 bar
